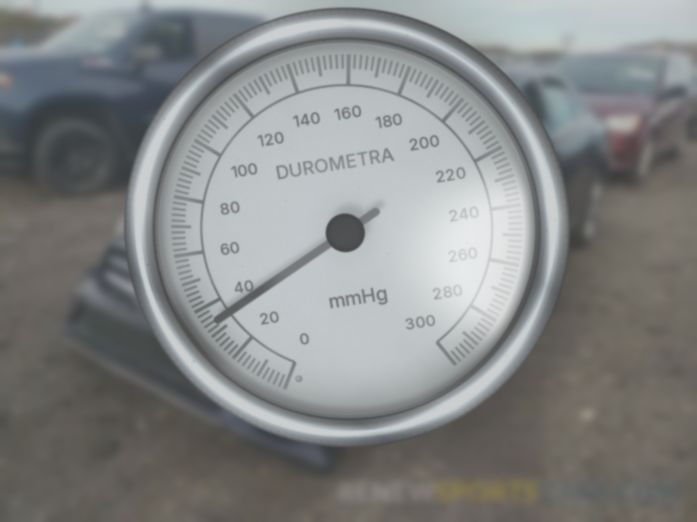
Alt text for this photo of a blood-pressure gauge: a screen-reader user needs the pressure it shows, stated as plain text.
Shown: 34 mmHg
